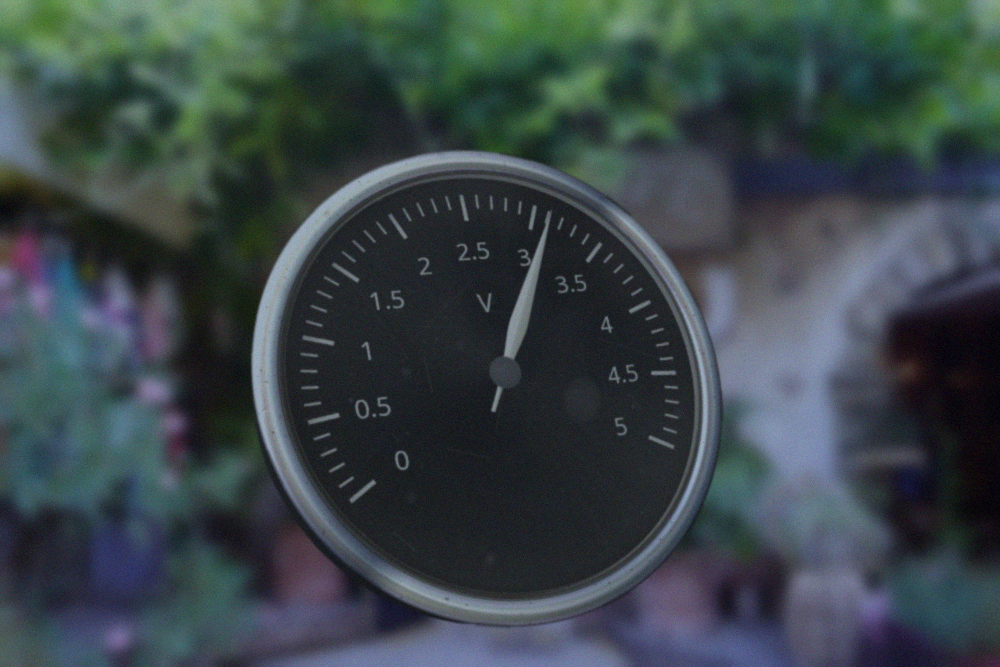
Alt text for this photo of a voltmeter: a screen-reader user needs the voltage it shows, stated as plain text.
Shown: 3.1 V
